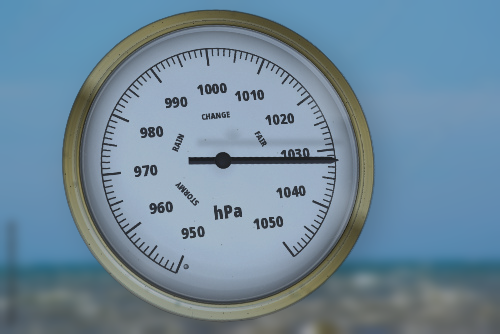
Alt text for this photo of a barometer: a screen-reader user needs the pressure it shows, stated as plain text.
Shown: 1032 hPa
